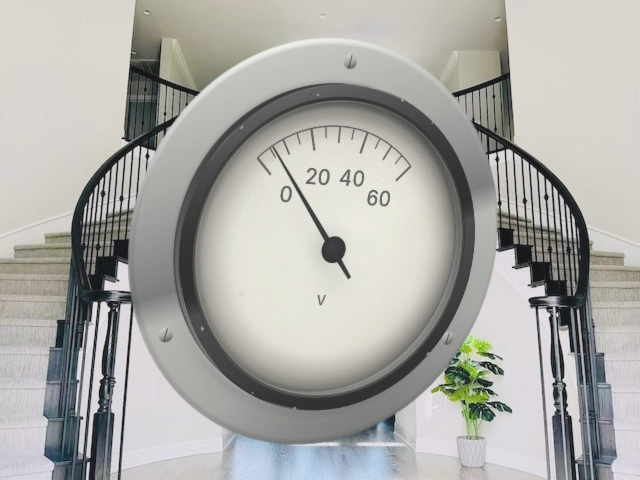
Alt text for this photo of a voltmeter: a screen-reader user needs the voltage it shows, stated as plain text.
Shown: 5 V
